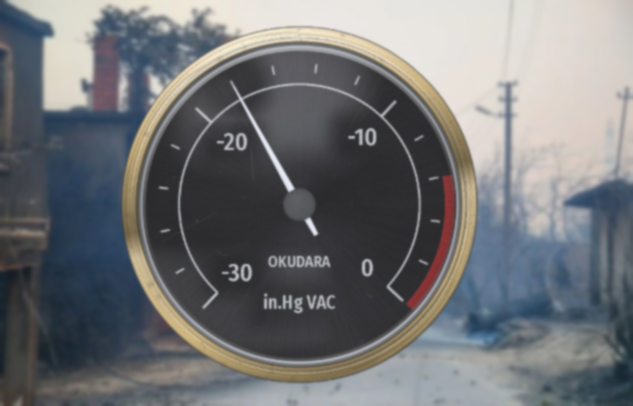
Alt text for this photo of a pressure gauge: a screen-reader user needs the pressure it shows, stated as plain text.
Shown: -18 inHg
